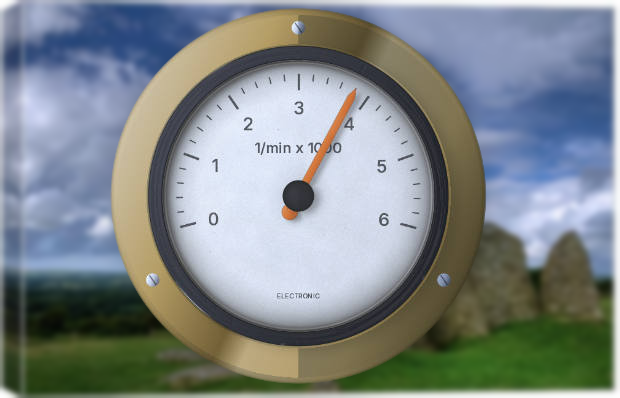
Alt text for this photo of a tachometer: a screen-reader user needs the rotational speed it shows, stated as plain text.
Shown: 3800 rpm
